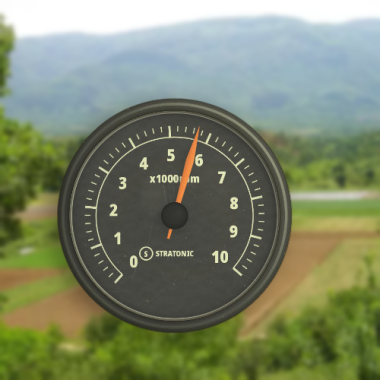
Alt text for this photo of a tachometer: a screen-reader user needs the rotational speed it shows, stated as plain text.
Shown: 5700 rpm
